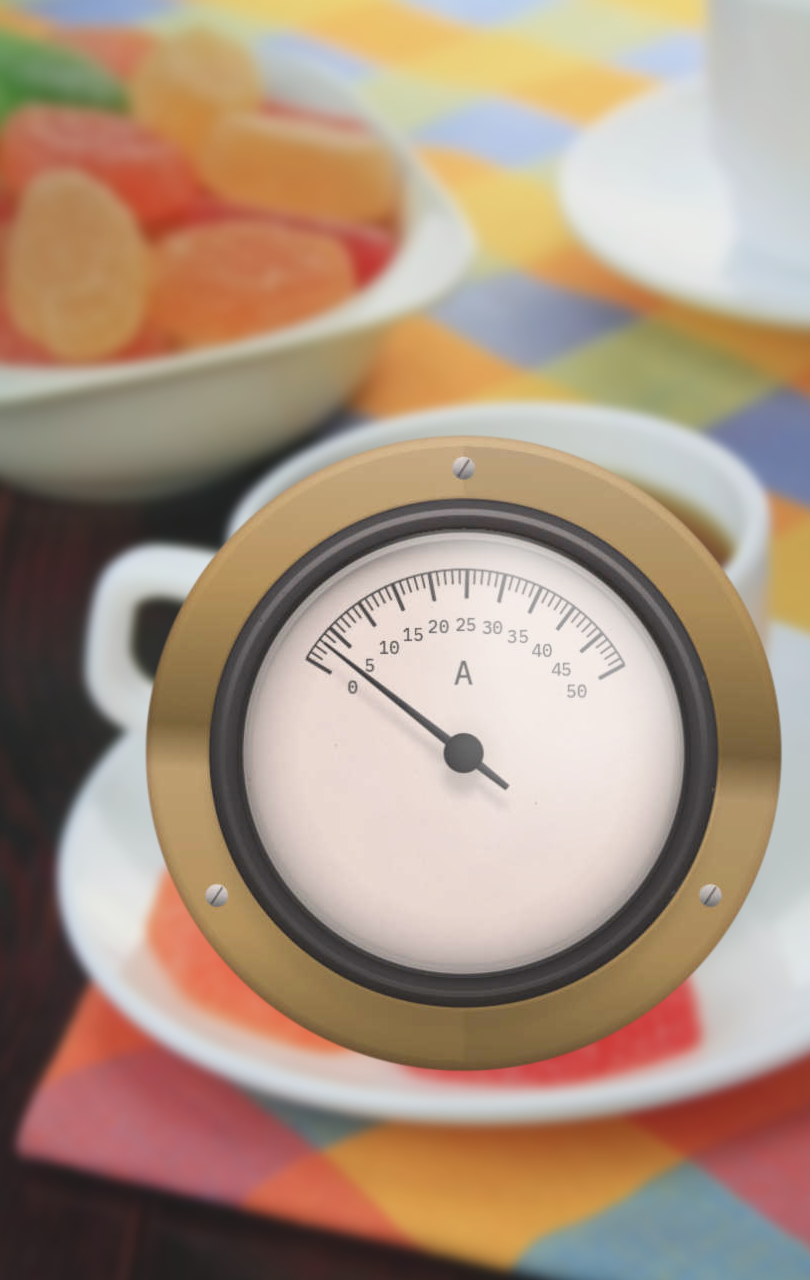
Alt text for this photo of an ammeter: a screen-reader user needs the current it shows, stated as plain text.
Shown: 3 A
